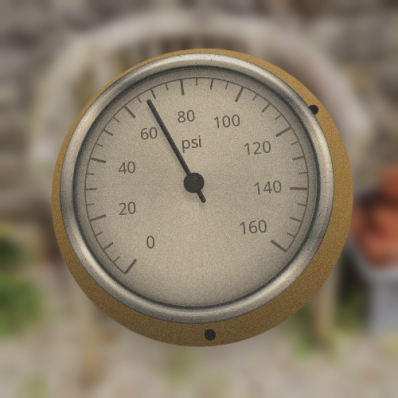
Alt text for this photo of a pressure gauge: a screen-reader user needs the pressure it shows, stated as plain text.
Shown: 67.5 psi
